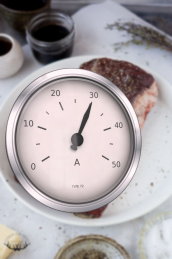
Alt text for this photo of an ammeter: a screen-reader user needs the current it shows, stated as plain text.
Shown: 30 A
